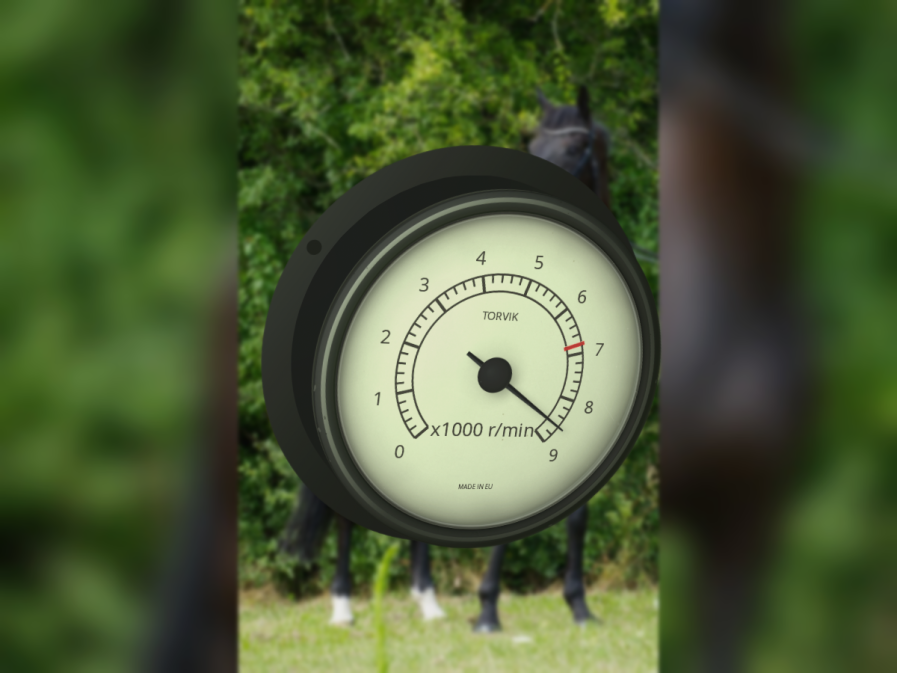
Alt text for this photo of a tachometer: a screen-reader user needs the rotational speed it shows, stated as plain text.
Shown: 8600 rpm
